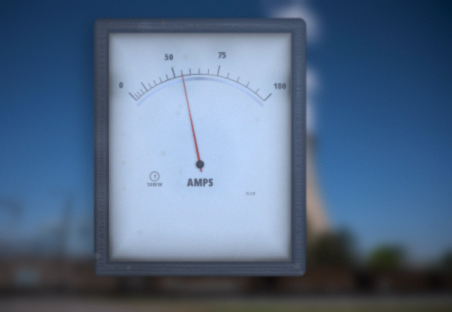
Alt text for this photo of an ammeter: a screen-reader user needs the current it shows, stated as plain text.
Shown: 55 A
